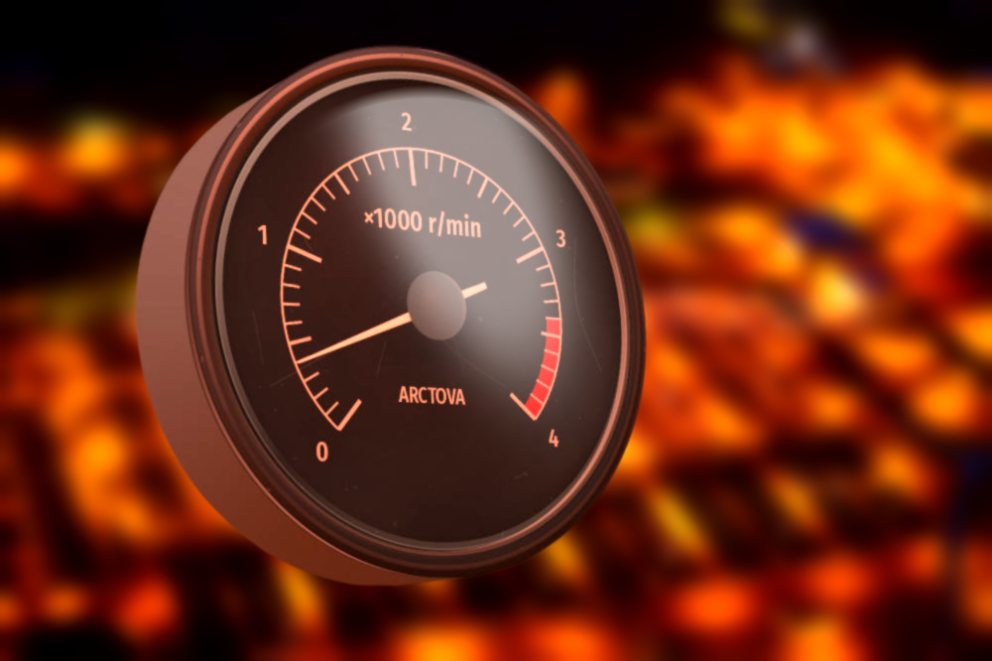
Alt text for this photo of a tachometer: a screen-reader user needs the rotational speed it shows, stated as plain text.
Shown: 400 rpm
